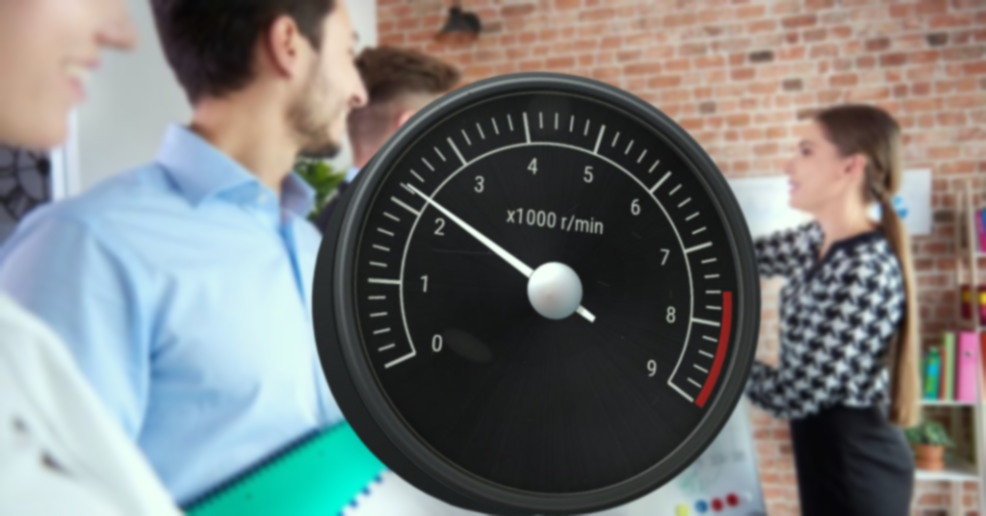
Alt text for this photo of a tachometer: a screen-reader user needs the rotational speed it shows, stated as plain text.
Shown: 2200 rpm
